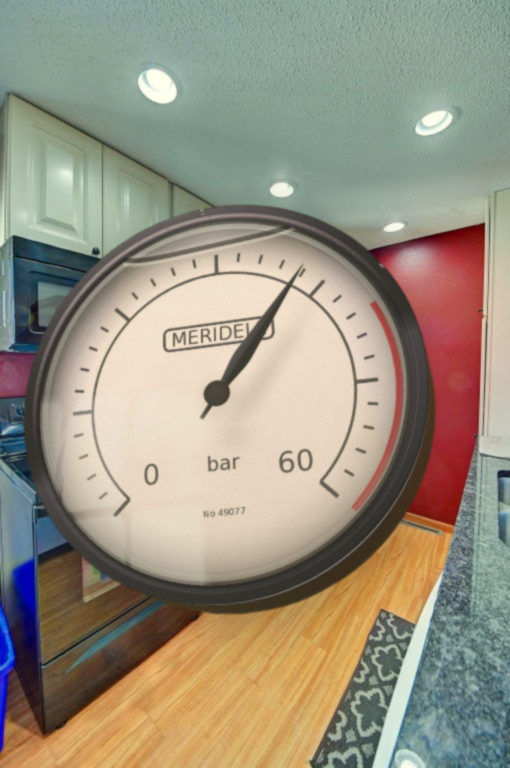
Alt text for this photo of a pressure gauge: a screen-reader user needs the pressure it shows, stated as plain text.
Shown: 38 bar
